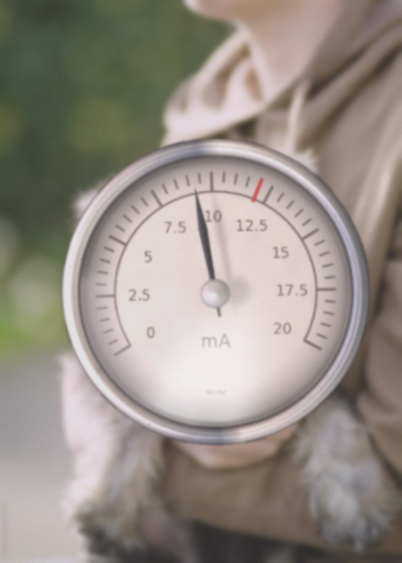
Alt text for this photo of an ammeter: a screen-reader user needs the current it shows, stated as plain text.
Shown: 9.25 mA
